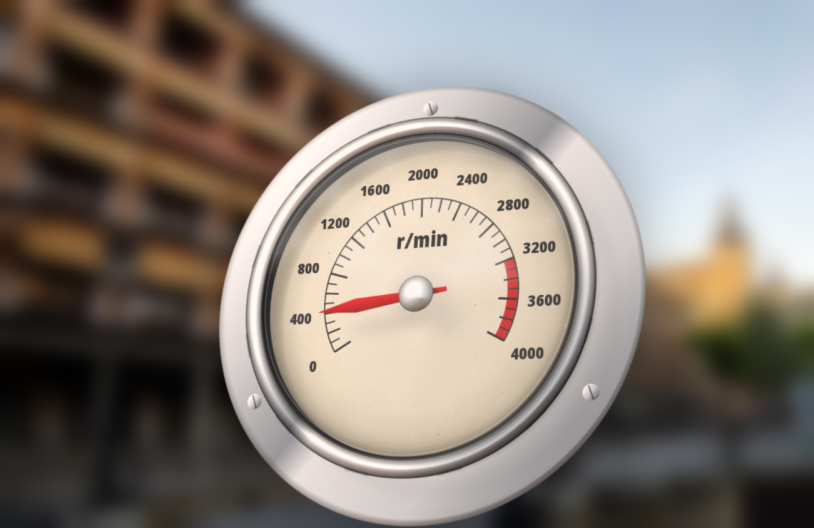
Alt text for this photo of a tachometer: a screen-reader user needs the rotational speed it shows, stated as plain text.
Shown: 400 rpm
